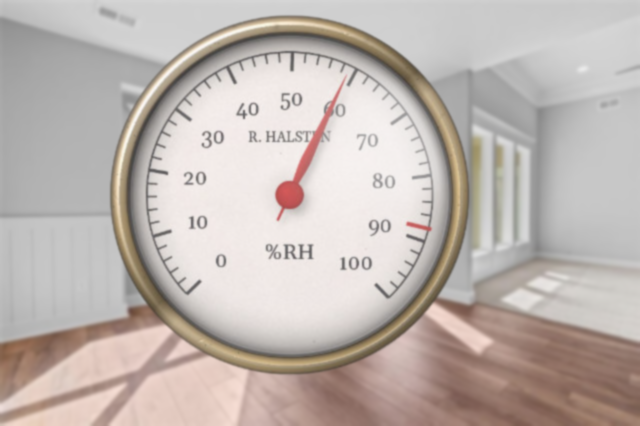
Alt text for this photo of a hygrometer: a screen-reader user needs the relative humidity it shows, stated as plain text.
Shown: 59 %
